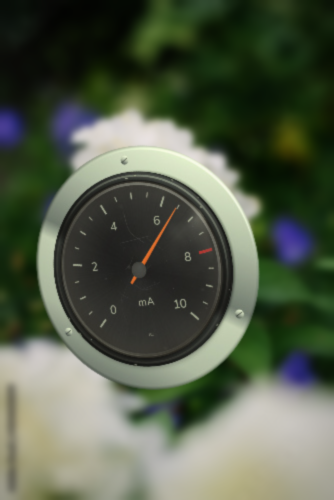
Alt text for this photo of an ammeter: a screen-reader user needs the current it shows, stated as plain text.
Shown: 6.5 mA
